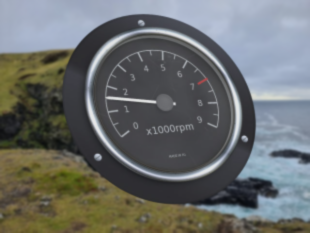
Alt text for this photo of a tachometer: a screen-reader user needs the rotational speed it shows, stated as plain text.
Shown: 1500 rpm
